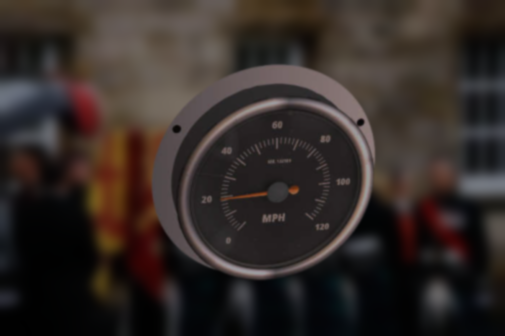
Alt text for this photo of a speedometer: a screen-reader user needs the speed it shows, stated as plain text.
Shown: 20 mph
